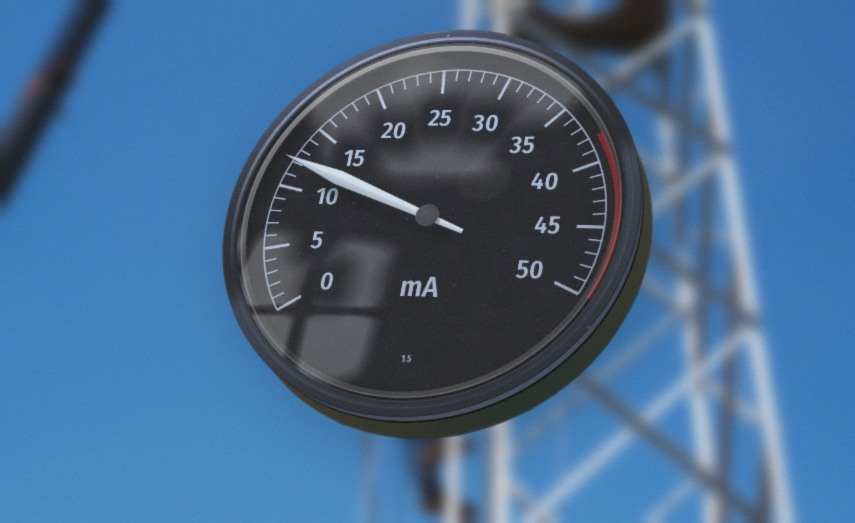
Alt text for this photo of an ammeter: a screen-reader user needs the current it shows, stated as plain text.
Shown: 12 mA
